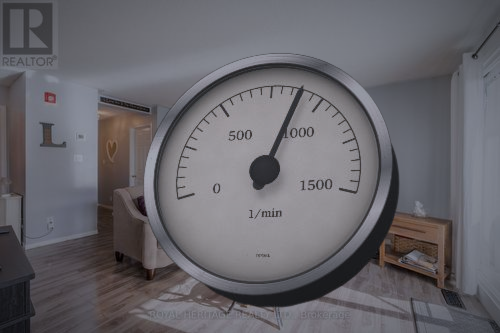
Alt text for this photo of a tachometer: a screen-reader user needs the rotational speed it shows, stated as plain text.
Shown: 900 rpm
